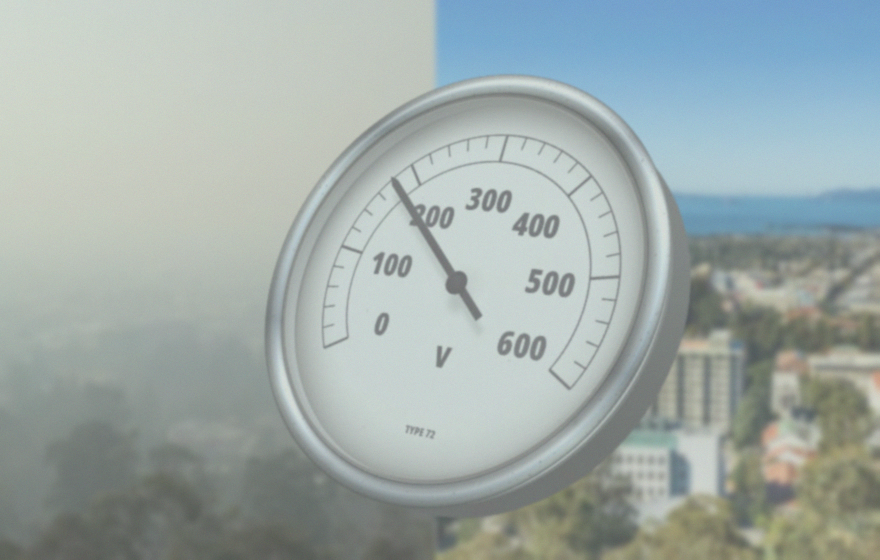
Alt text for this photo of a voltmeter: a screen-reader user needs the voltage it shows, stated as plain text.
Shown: 180 V
